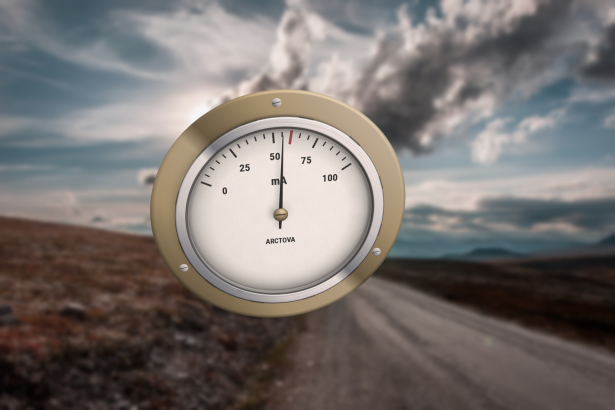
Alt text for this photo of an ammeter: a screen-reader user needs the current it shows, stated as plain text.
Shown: 55 mA
